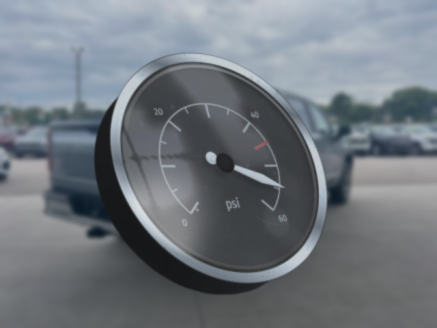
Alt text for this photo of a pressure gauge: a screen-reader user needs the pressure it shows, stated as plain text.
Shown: 55 psi
